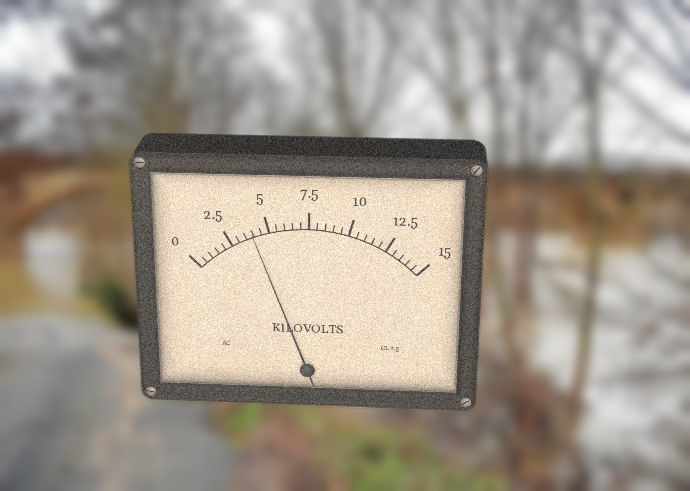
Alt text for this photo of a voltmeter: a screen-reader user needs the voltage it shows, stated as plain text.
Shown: 4 kV
